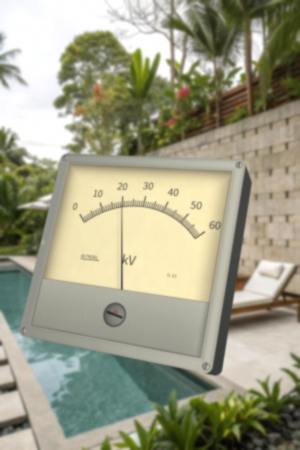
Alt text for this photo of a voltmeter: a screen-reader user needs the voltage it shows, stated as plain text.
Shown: 20 kV
